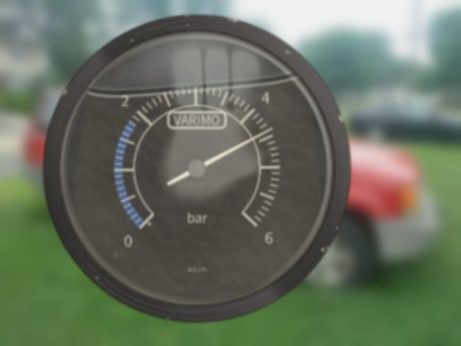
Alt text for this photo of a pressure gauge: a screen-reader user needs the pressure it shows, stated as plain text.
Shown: 4.4 bar
